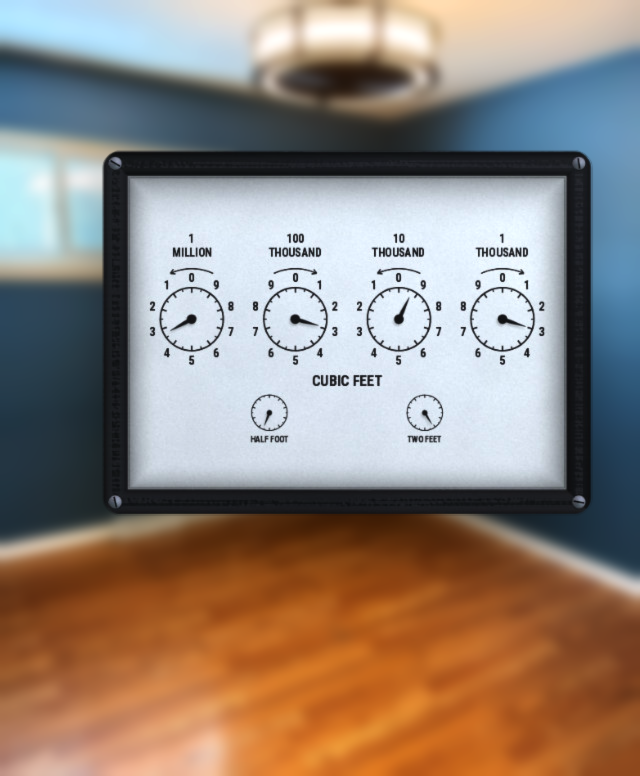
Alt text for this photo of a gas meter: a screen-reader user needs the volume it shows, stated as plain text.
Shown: 329300 ft³
